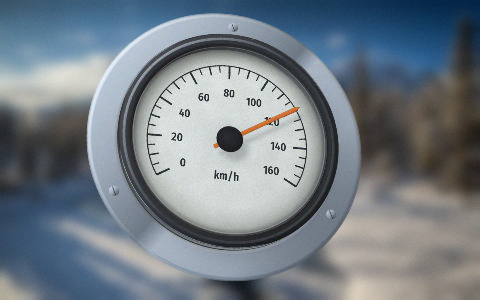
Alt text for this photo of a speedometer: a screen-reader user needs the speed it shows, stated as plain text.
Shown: 120 km/h
